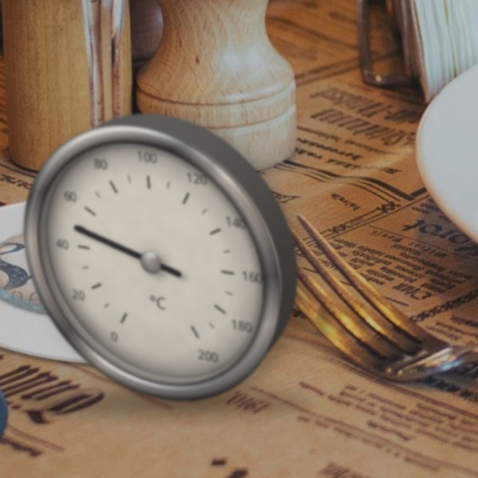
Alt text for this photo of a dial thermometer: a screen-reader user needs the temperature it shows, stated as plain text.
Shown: 50 °C
